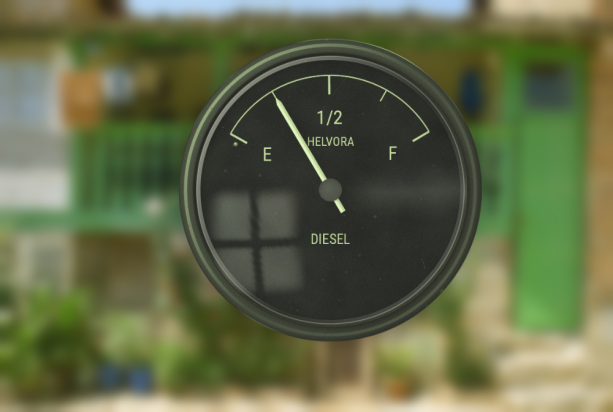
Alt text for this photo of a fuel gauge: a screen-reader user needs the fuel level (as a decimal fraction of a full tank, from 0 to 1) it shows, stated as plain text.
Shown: 0.25
